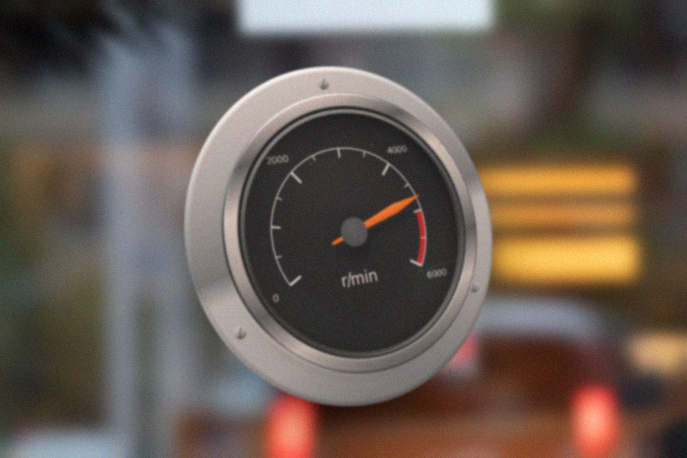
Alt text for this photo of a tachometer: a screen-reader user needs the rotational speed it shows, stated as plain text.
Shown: 4750 rpm
